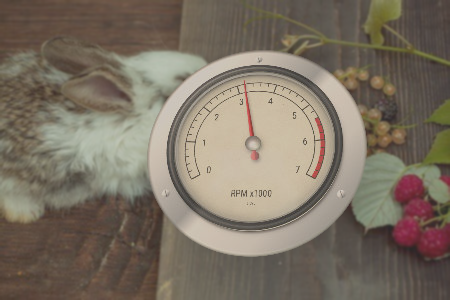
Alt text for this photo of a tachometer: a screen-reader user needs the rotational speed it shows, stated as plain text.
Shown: 3200 rpm
